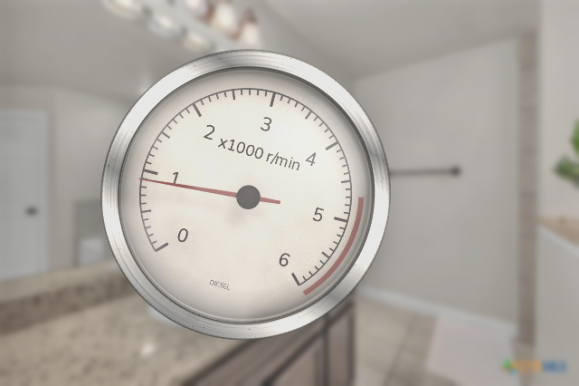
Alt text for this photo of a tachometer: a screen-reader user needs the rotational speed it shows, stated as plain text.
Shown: 900 rpm
